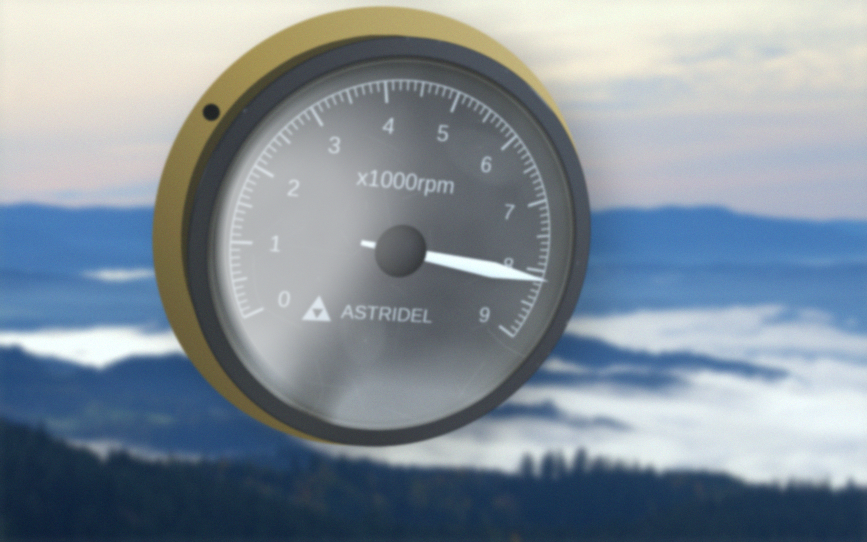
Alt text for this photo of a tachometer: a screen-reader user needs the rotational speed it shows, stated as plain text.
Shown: 8100 rpm
